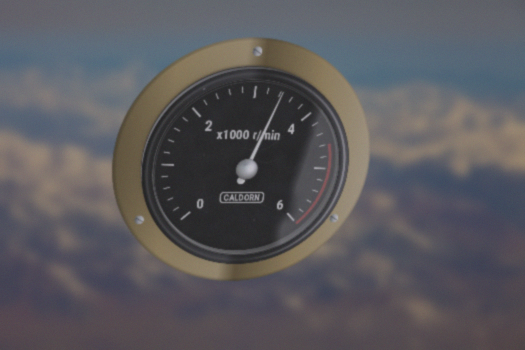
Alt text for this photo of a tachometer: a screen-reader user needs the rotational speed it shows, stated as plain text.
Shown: 3400 rpm
